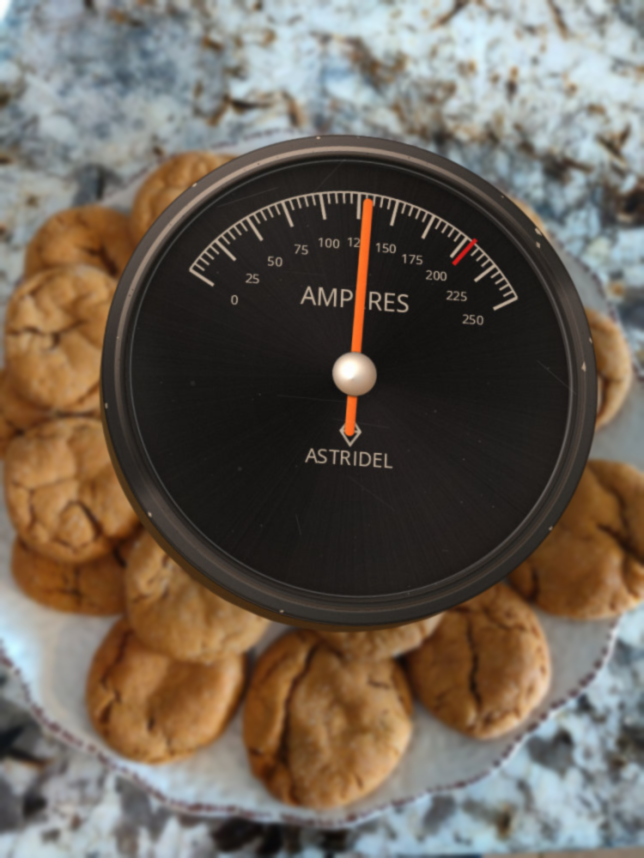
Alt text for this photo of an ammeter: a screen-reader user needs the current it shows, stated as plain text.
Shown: 130 A
